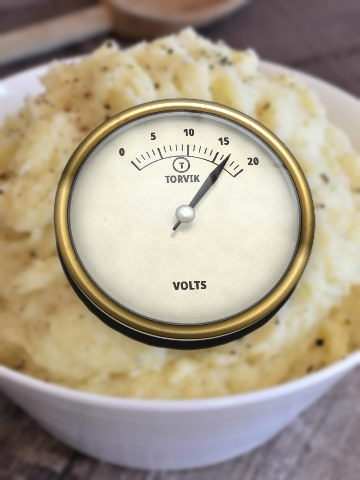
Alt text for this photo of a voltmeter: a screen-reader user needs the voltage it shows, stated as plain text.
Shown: 17 V
